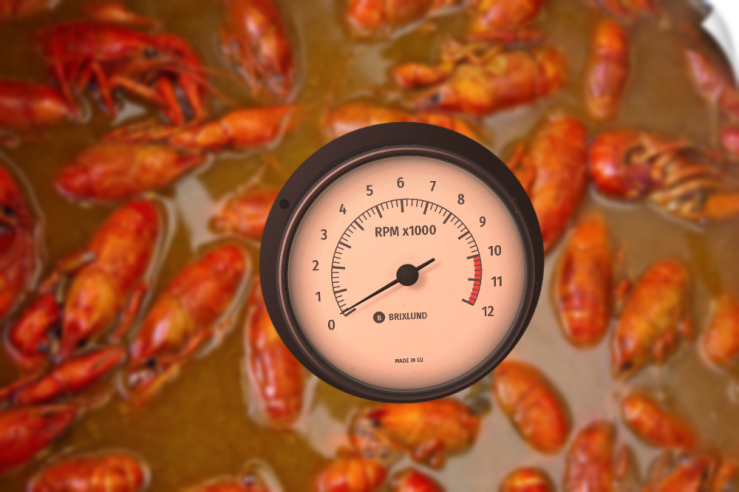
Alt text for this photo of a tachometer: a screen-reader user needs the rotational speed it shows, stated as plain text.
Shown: 200 rpm
